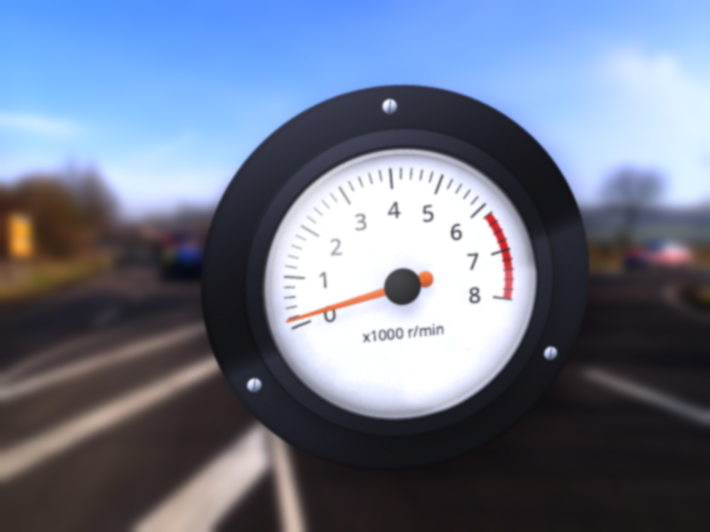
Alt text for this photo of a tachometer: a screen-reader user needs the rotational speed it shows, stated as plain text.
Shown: 200 rpm
